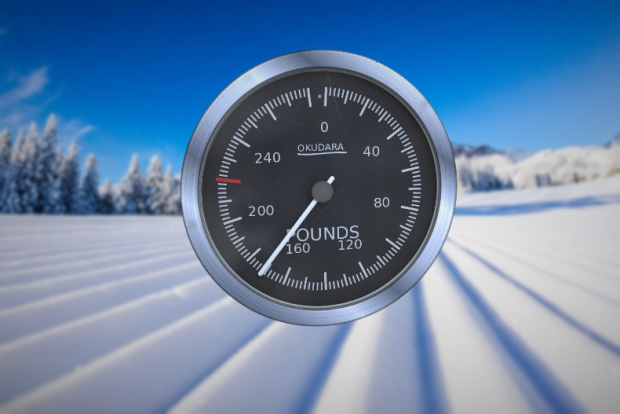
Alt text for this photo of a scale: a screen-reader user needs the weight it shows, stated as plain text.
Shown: 172 lb
